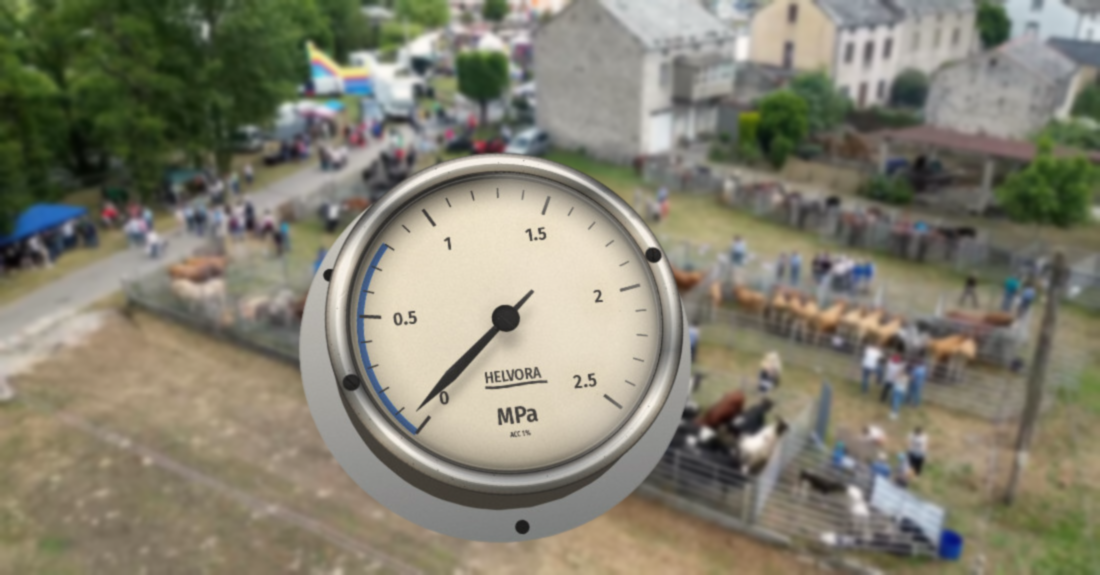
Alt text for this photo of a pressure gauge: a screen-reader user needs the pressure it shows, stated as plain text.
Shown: 0.05 MPa
